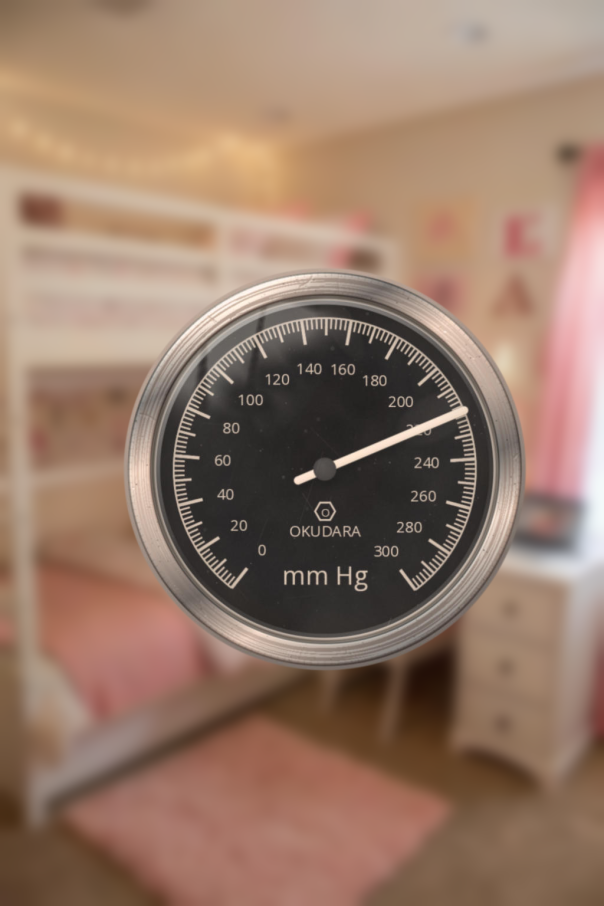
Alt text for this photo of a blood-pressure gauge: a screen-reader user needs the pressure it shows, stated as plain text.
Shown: 220 mmHg
